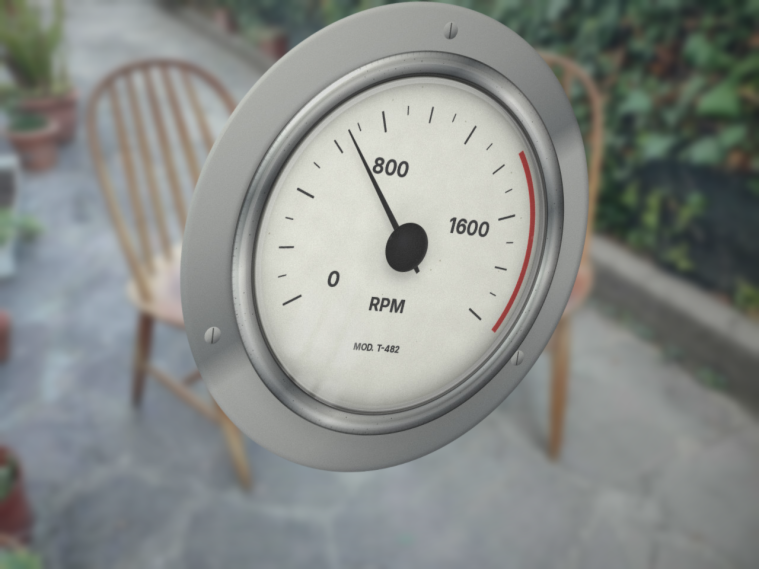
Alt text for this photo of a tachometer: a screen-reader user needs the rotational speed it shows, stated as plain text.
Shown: 650 rpm
